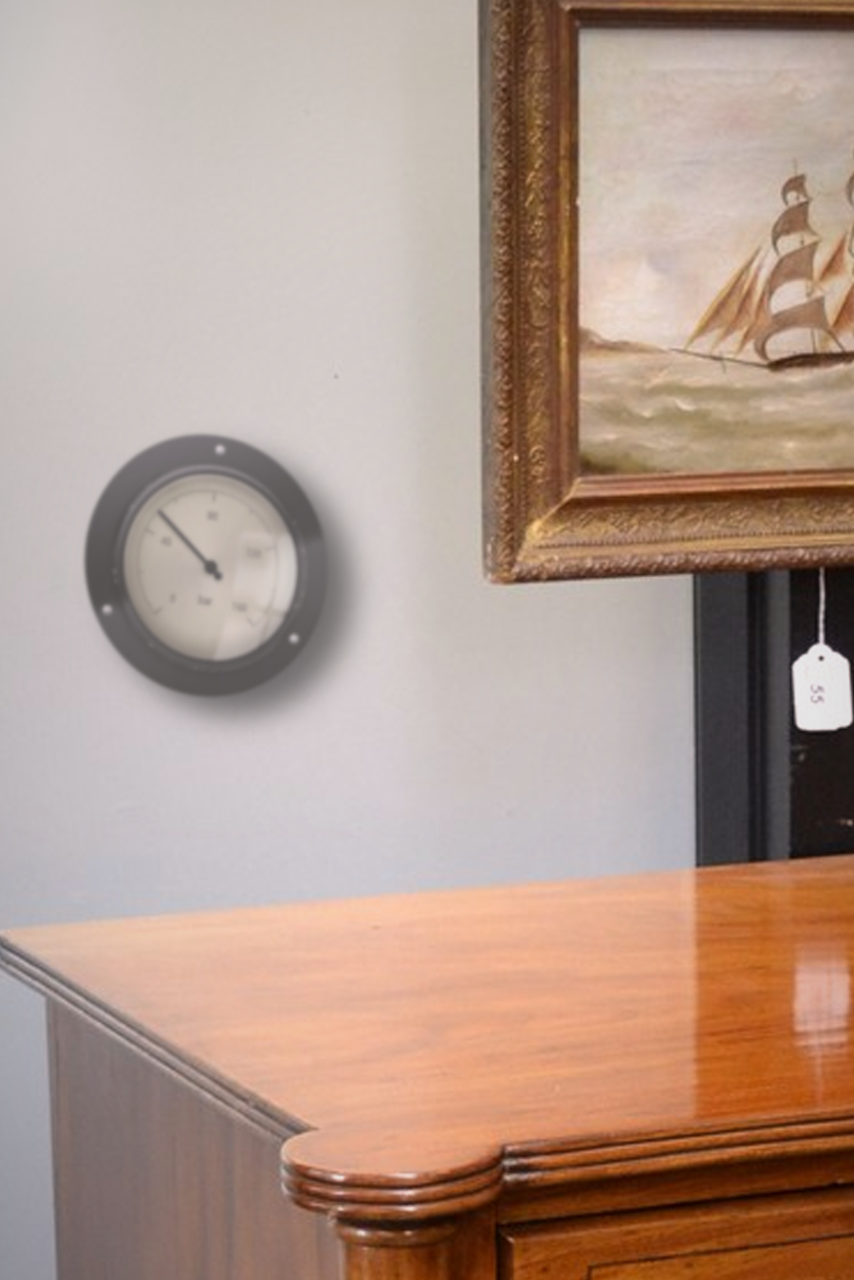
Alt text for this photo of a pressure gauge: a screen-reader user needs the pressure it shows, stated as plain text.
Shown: 50 bar
